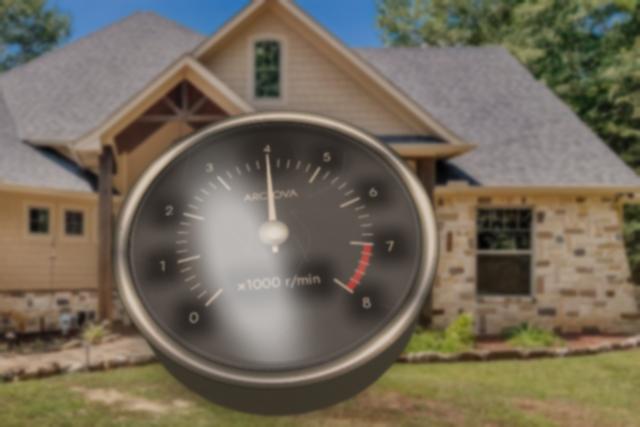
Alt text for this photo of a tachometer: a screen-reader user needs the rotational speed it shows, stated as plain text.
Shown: 4000 rpm
